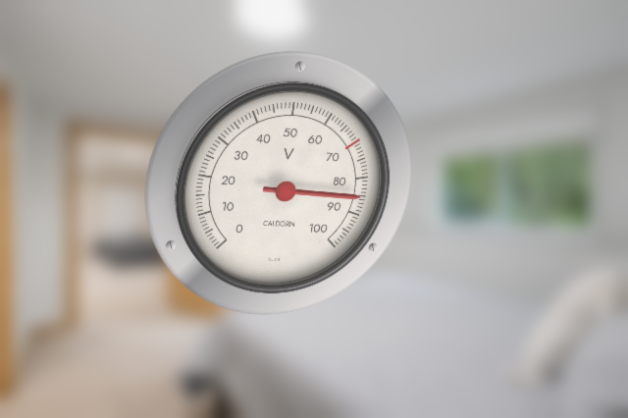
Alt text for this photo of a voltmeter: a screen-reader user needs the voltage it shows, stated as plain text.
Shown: 85 V
